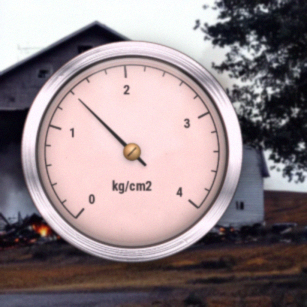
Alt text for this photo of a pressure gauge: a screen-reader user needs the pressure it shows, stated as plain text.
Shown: 1.4 kg/cm²
